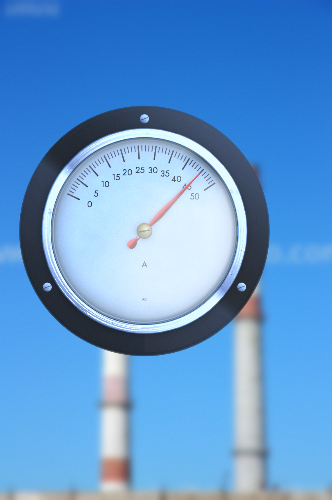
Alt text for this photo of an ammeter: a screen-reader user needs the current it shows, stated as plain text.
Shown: 45 A
